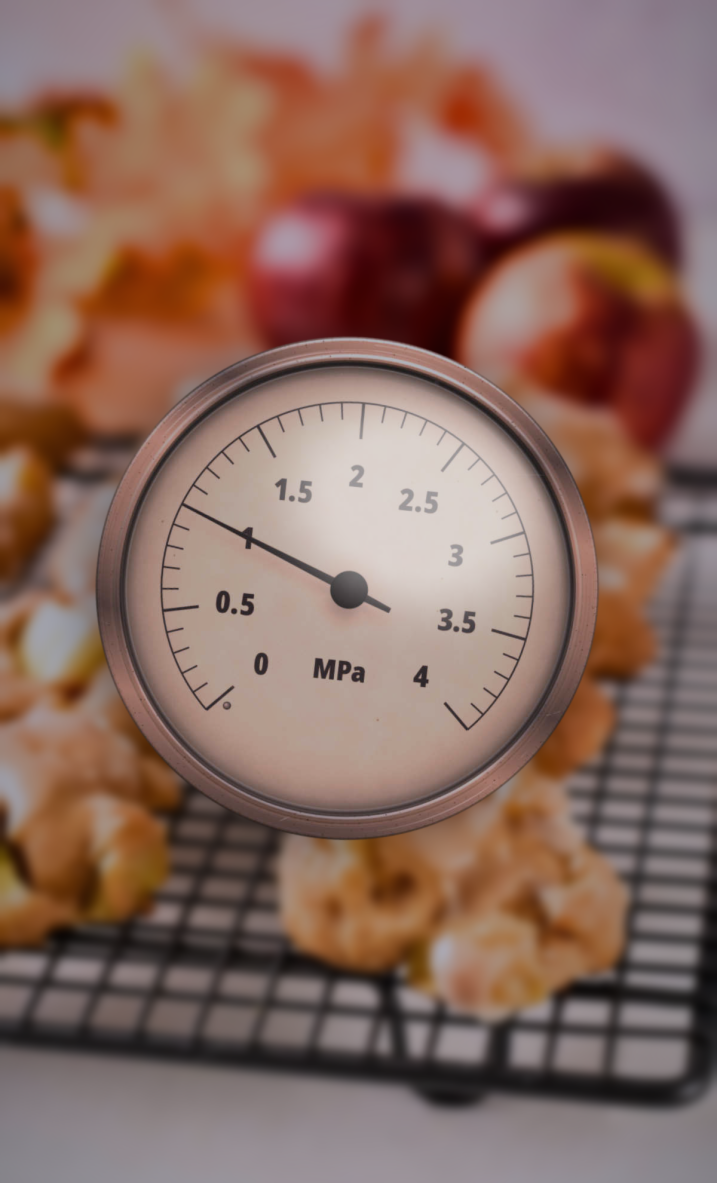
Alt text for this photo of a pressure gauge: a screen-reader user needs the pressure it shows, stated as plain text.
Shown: 1 MPa
